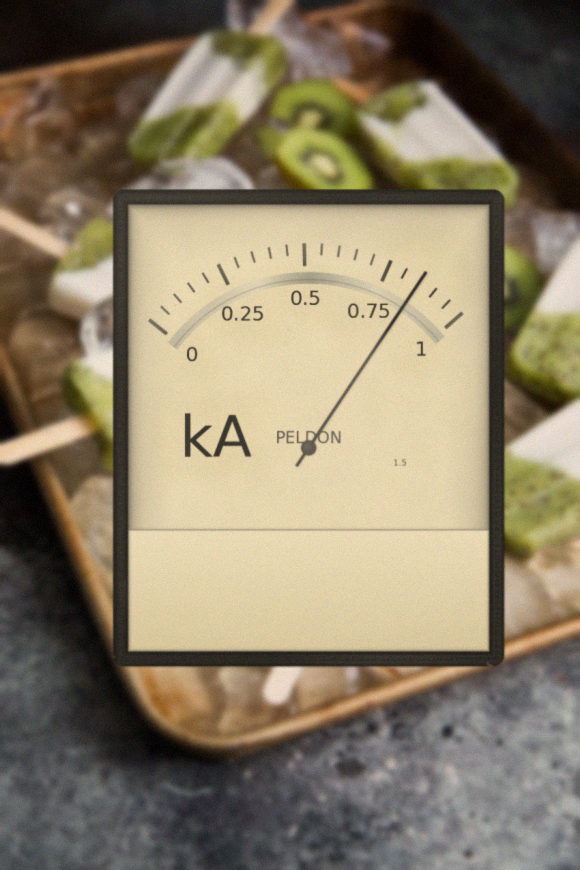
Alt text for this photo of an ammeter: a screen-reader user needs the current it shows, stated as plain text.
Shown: 0.85 kA
